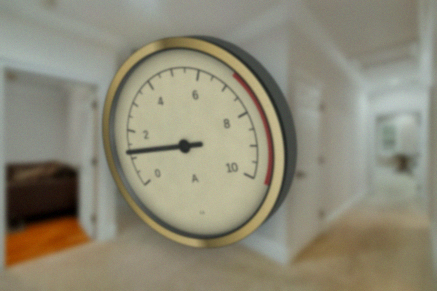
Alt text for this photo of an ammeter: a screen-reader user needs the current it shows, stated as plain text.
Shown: 1.25 A
